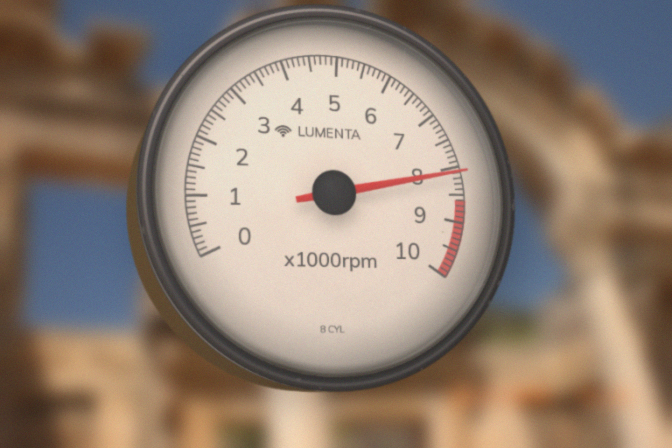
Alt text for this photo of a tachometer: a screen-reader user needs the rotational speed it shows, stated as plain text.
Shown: 8100 rpm
